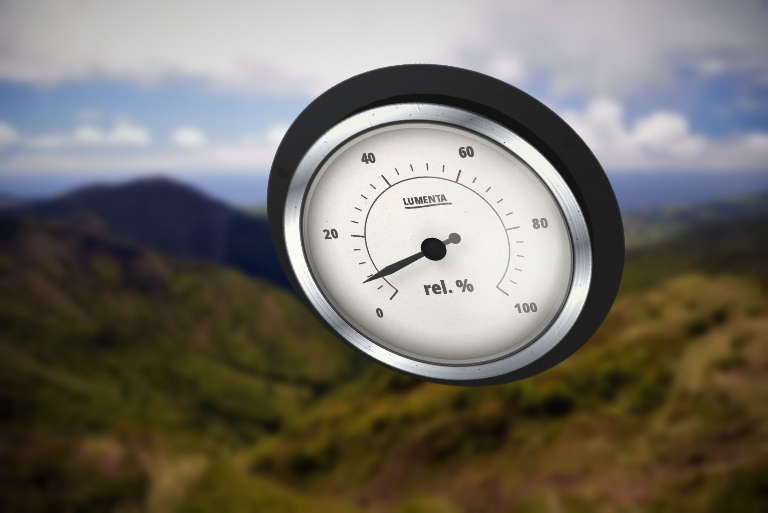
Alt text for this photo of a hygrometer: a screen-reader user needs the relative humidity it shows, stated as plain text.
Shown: 8 %
